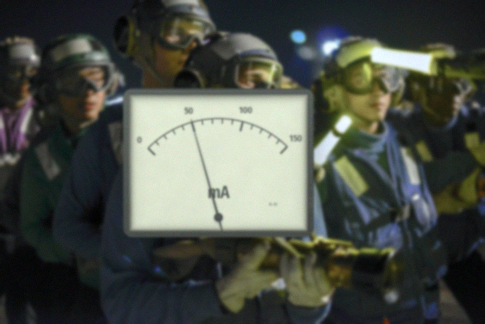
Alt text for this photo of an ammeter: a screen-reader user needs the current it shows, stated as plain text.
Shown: 50 mA
